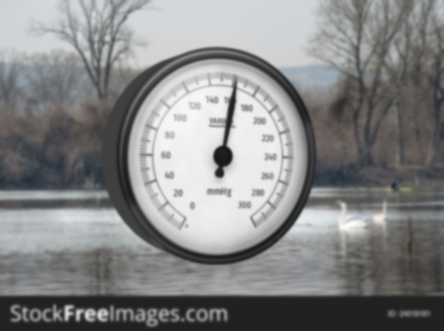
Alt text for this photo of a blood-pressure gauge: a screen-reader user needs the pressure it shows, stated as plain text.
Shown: 160 mmHg
